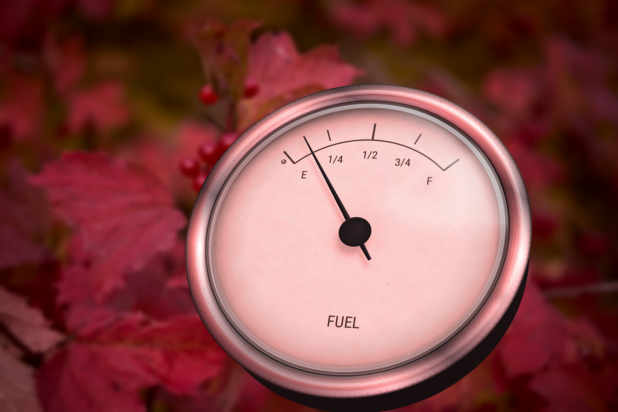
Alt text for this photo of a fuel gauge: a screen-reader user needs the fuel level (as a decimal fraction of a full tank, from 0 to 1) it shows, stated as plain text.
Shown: 0.125
